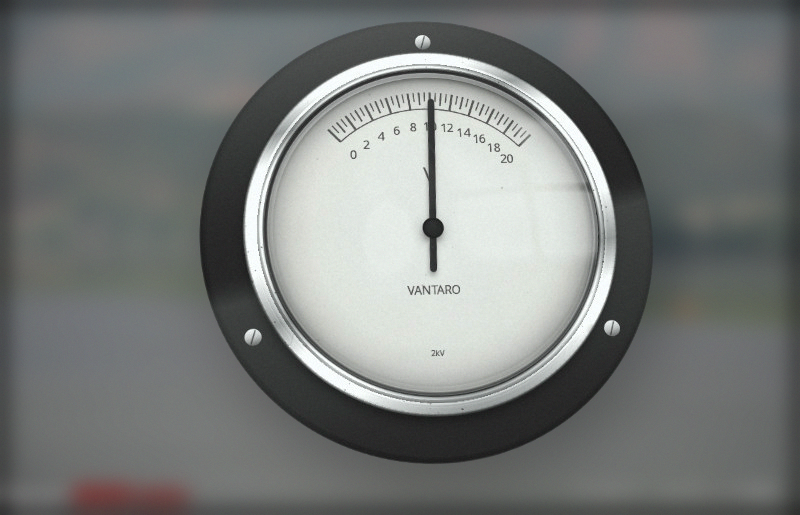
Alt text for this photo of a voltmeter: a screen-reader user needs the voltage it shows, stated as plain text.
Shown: 10 V
